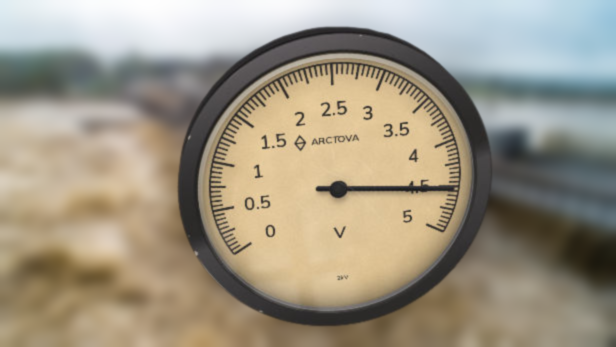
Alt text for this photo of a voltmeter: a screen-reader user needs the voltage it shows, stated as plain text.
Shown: 4.5 V
